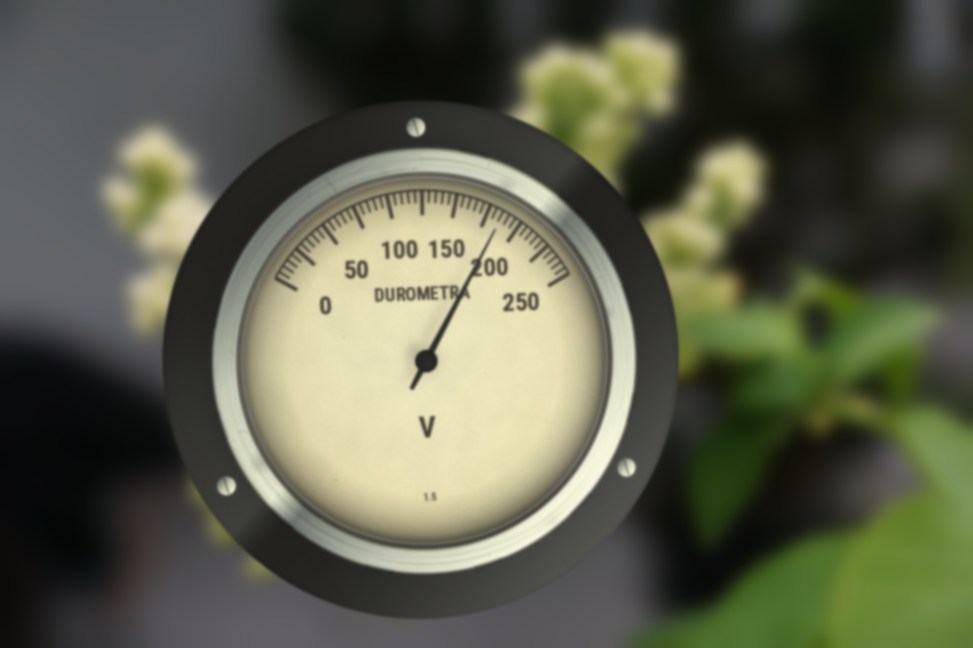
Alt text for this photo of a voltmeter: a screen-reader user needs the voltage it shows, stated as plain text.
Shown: 185 V
